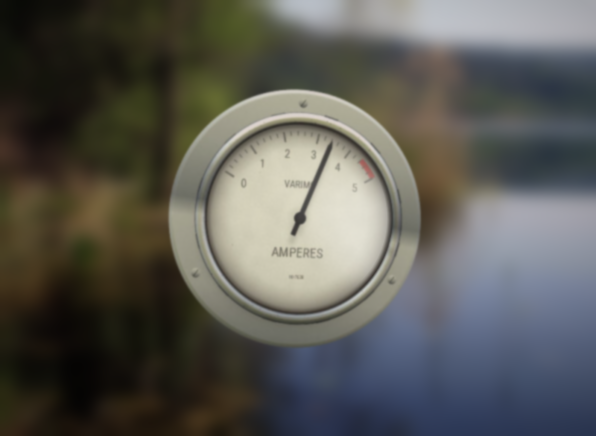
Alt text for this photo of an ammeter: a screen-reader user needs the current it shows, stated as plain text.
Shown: 3.4 A
